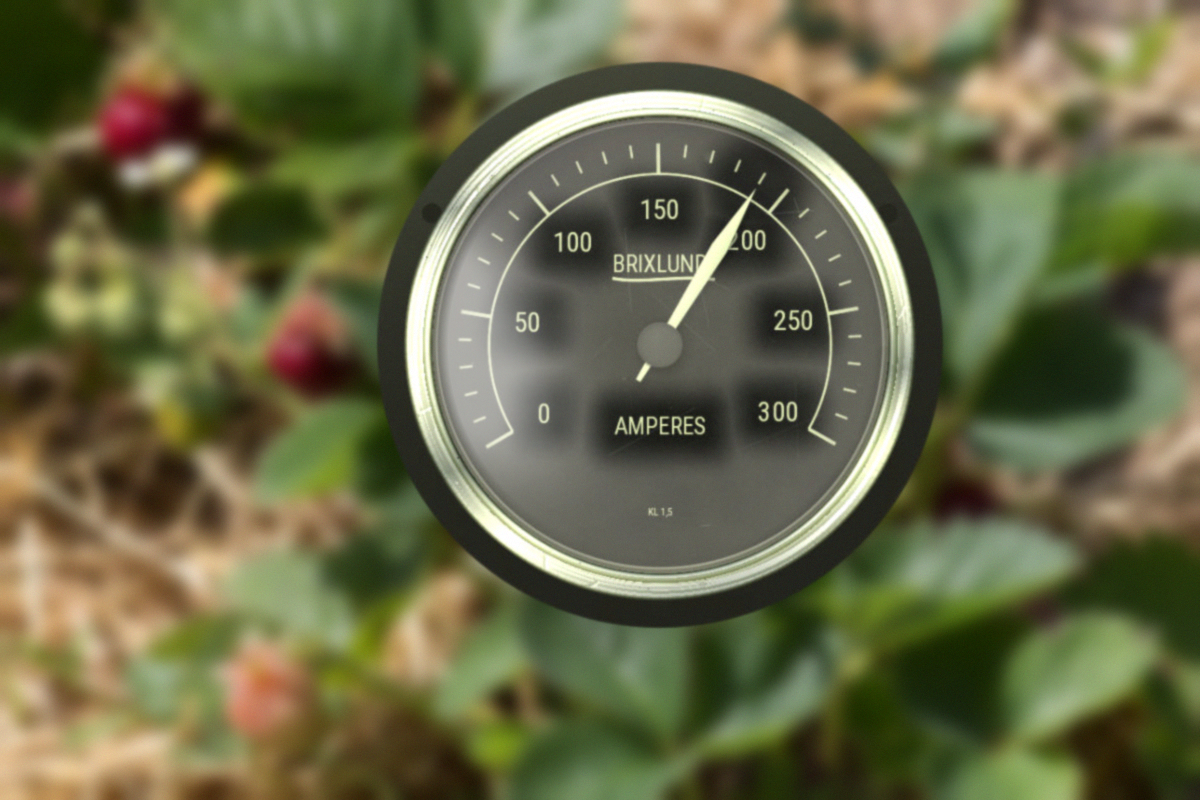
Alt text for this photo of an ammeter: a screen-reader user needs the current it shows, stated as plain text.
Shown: 190 A
